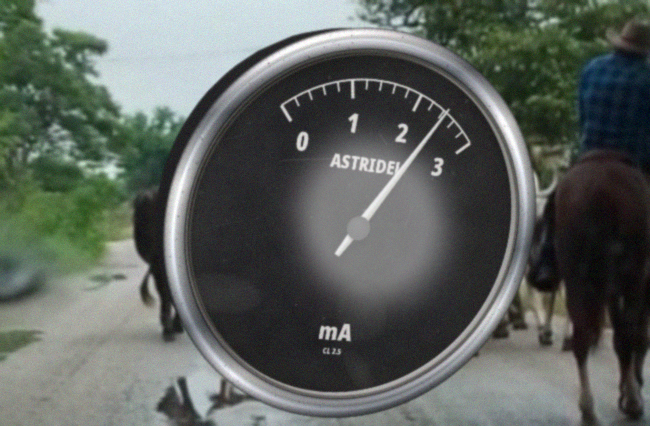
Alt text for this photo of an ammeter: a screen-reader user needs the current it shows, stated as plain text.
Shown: 2.4 mA
